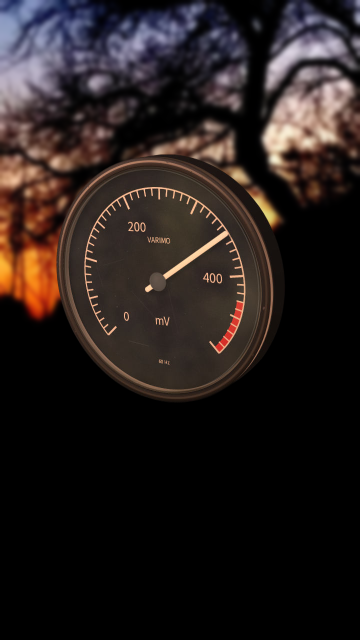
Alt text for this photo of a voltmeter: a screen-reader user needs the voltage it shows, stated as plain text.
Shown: 350 mV
